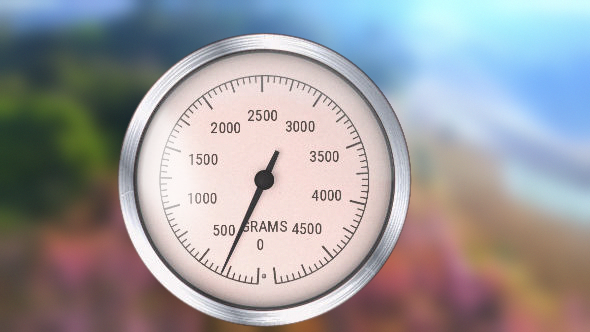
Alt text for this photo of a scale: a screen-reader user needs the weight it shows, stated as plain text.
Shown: 300 g
